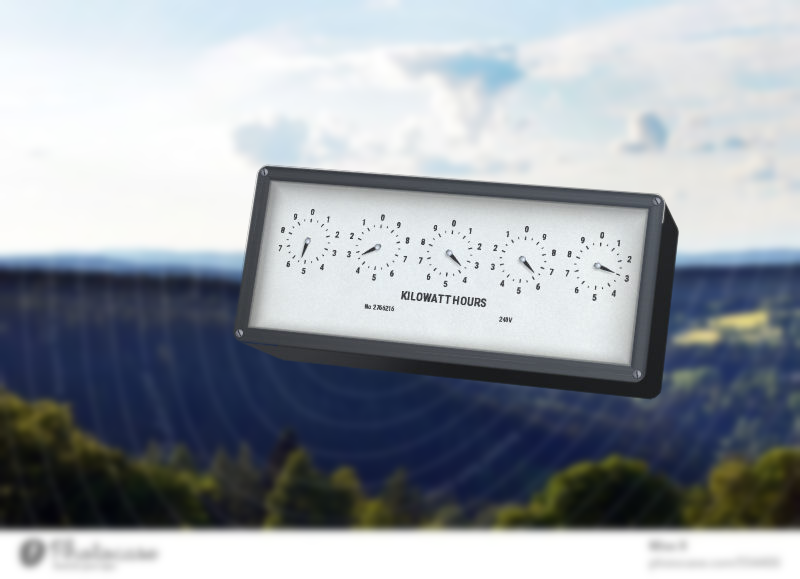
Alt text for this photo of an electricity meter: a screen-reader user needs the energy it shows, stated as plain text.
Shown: 53363 kWh
